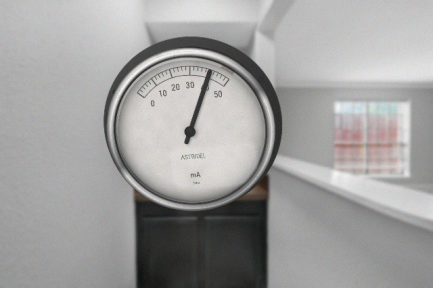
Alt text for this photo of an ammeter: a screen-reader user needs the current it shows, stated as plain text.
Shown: 40 mA
